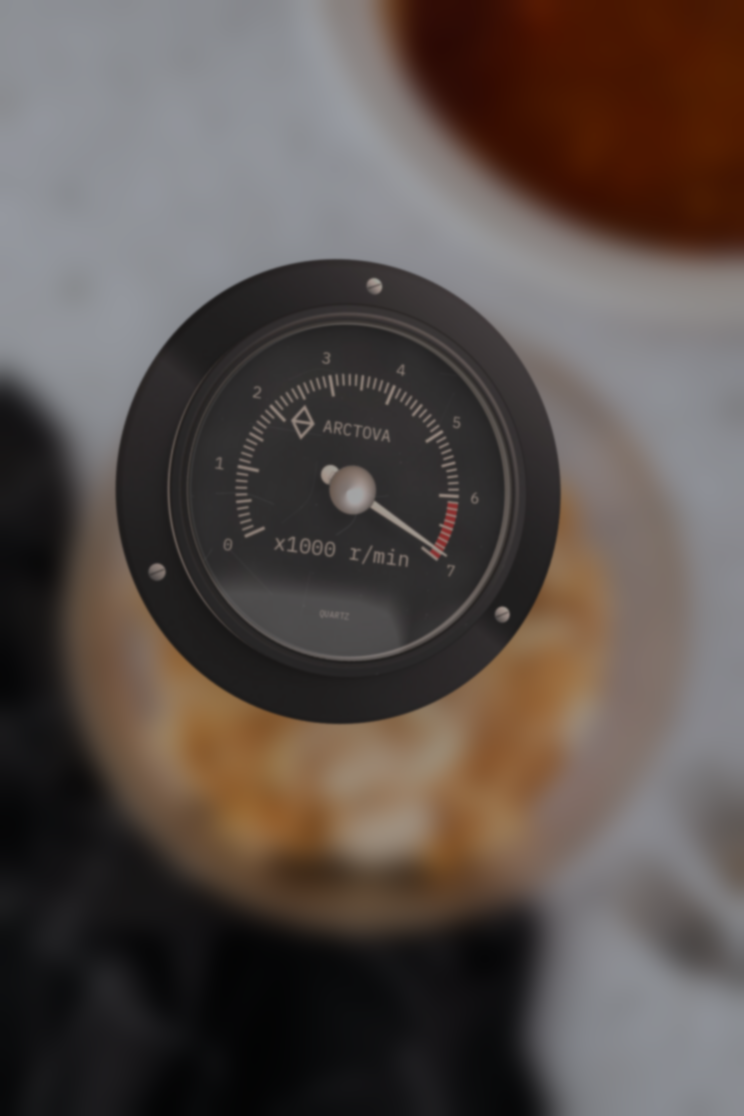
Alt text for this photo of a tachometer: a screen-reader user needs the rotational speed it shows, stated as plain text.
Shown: 6900 rpm
